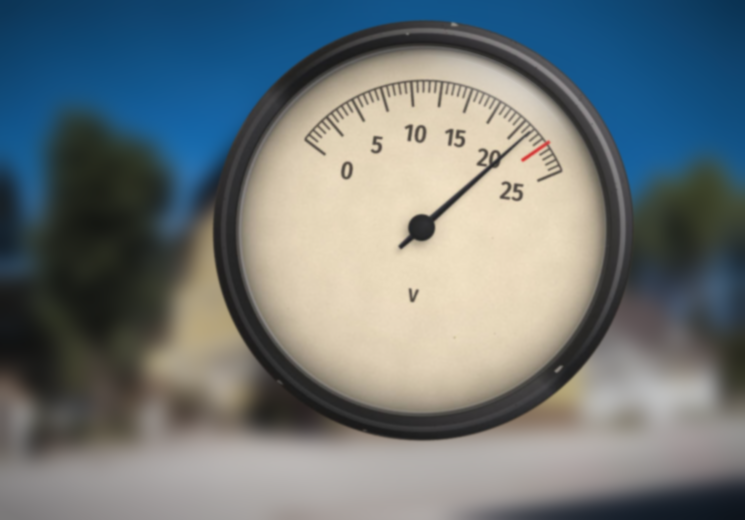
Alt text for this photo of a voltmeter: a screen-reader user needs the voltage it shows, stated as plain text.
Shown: 21 V
